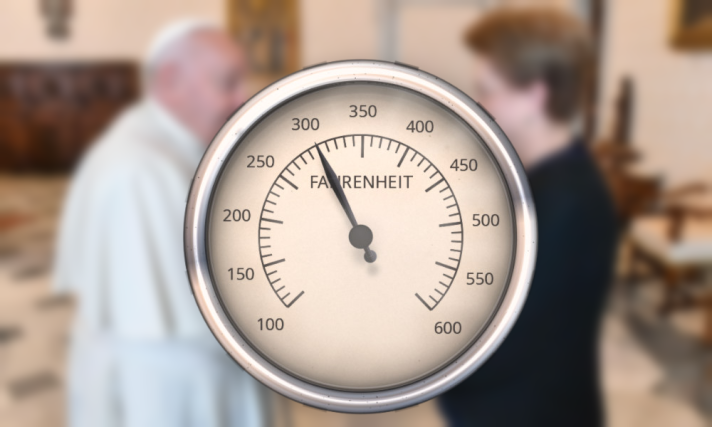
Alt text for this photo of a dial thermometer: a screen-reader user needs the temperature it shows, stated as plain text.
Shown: 300 °F
